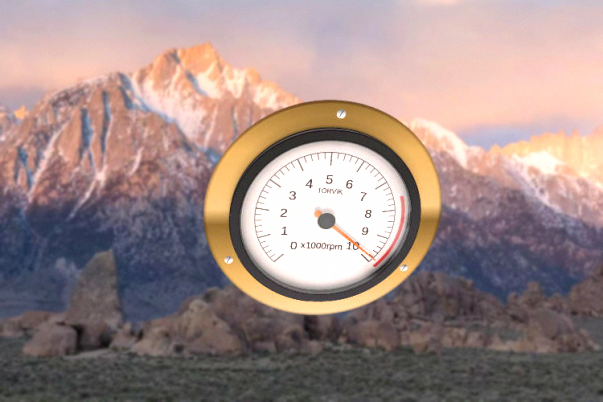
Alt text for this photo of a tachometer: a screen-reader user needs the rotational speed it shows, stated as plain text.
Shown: 9800 rpm
